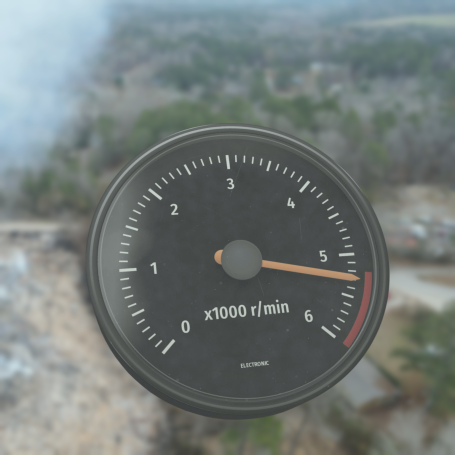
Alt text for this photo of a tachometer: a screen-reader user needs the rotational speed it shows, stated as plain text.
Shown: 5300 rpm
